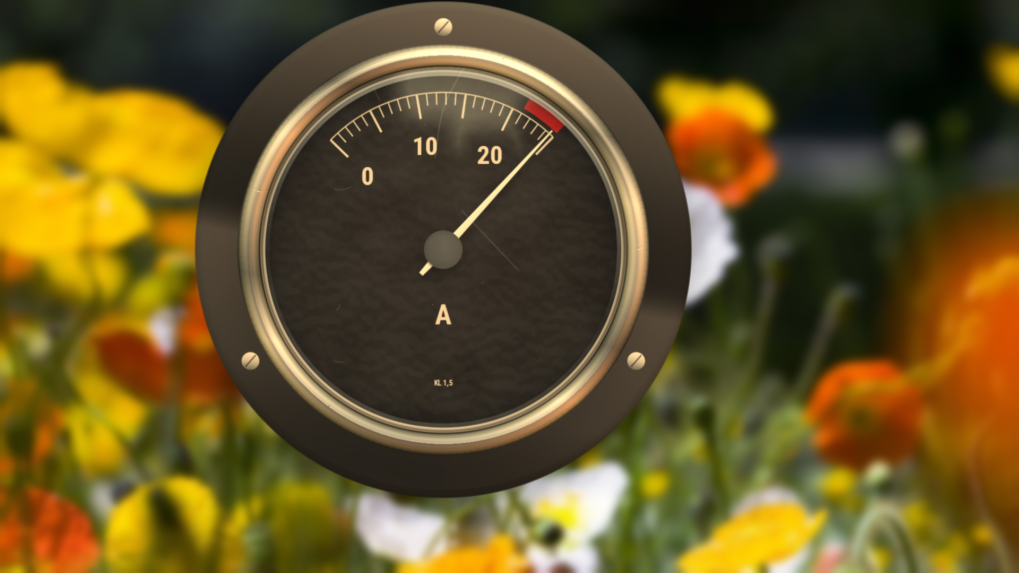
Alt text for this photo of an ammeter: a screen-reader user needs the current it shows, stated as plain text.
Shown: 24.5 A
